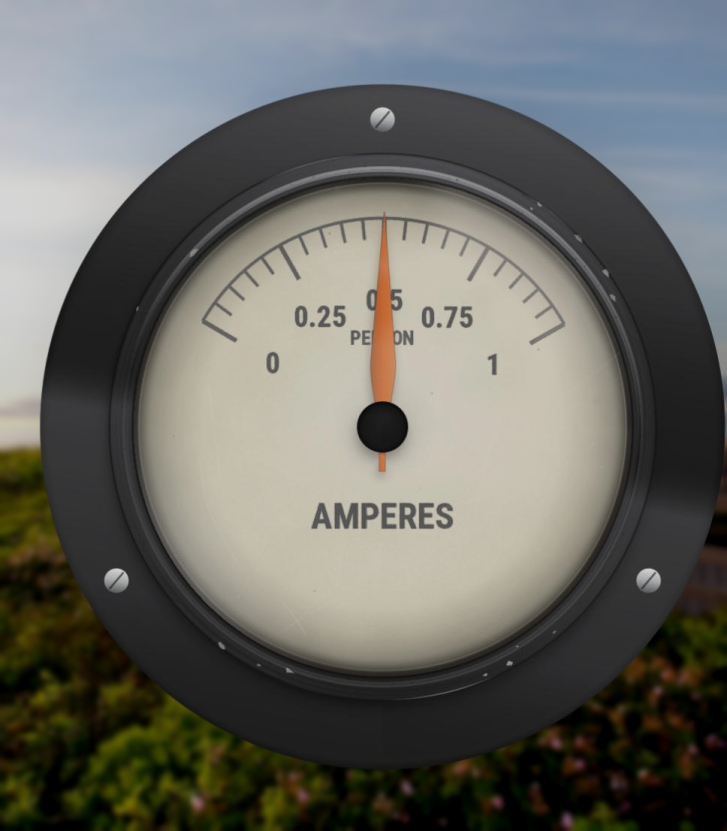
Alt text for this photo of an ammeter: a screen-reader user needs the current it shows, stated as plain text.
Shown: 0.5 A
